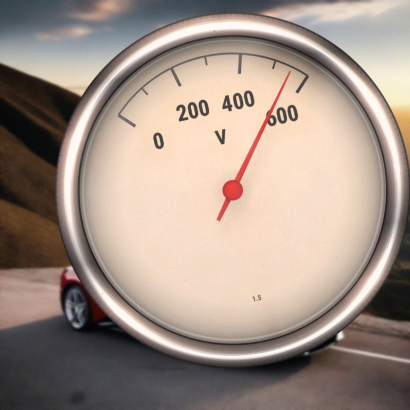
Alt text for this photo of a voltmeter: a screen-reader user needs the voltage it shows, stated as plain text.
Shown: 550 V
